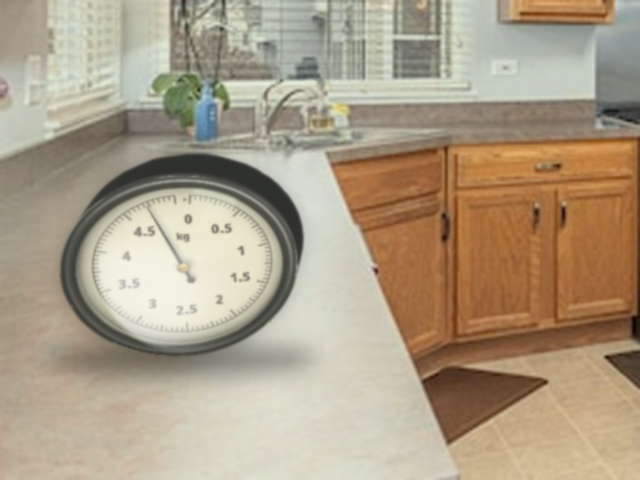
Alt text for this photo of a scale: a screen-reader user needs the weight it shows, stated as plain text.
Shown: 4.75 kg
